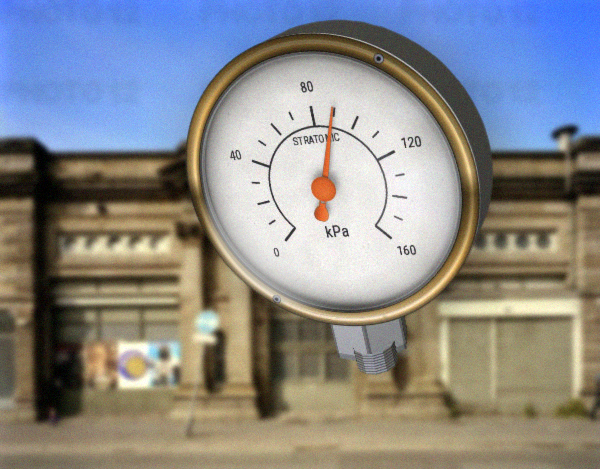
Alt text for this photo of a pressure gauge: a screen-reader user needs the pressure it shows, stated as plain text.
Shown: 90 kPa
